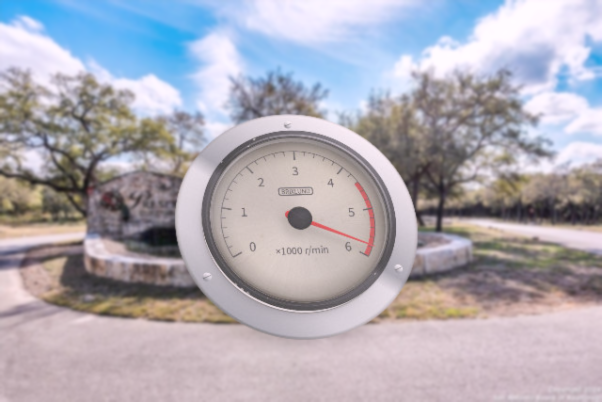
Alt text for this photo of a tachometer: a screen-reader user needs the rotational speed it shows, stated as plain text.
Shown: 5800 rpm
